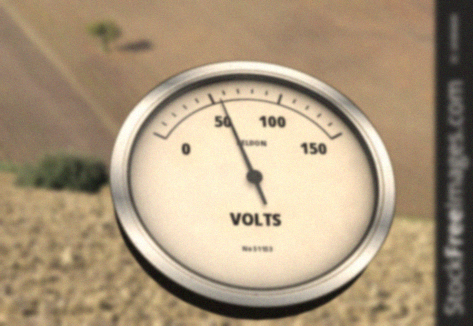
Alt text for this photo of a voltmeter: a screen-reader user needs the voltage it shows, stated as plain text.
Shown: 55 V
